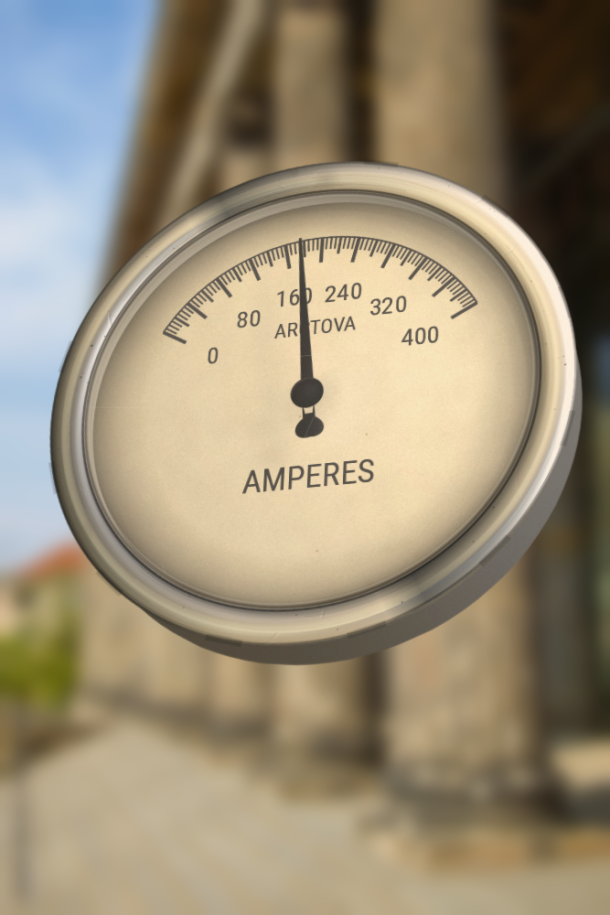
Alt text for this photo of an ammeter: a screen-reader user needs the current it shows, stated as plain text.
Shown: 180 A
